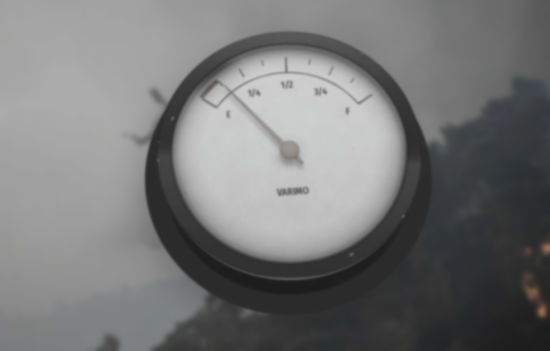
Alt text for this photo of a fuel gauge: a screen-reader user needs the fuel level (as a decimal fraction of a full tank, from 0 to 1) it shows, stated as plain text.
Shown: 0.125
